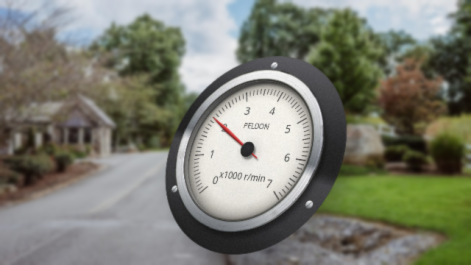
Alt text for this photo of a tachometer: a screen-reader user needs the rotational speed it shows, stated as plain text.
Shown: 2000 rpm
